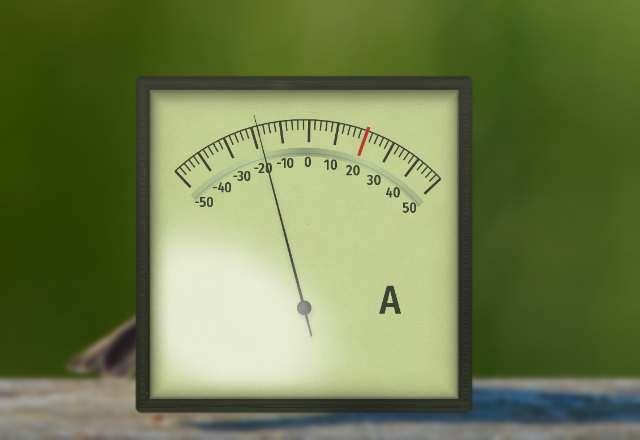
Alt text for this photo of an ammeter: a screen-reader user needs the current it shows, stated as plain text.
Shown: -18 A
